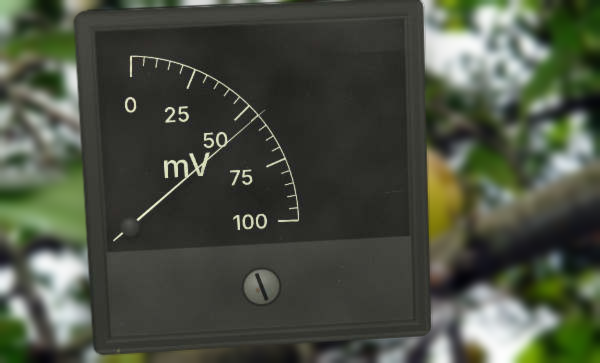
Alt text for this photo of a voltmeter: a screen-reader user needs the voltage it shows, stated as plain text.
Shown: 55 mV
